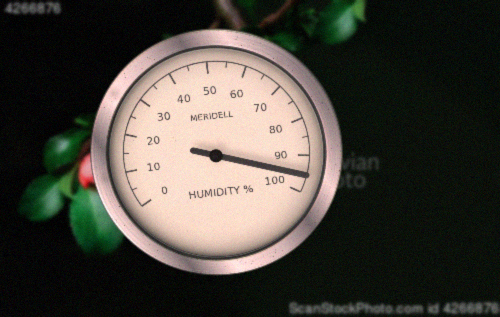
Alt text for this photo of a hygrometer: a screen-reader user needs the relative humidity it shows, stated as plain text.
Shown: 95 %
